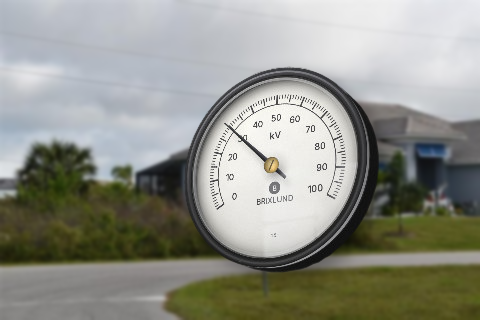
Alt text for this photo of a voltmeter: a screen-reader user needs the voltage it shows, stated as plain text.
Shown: 30 kV
